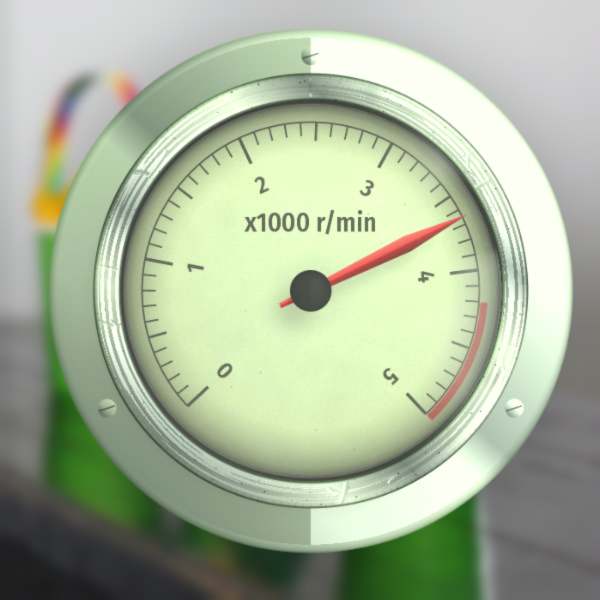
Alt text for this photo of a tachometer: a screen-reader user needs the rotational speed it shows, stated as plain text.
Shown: 3650 rpm
